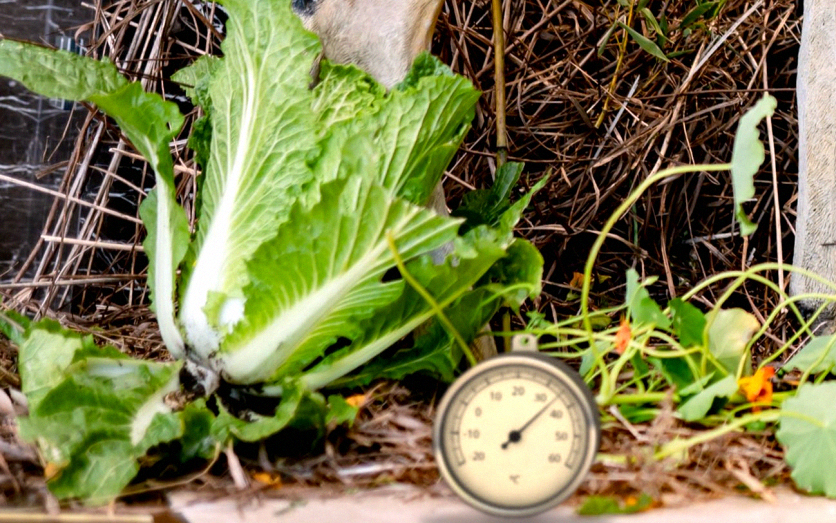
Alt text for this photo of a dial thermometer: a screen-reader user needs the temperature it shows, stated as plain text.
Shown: 35 °C
